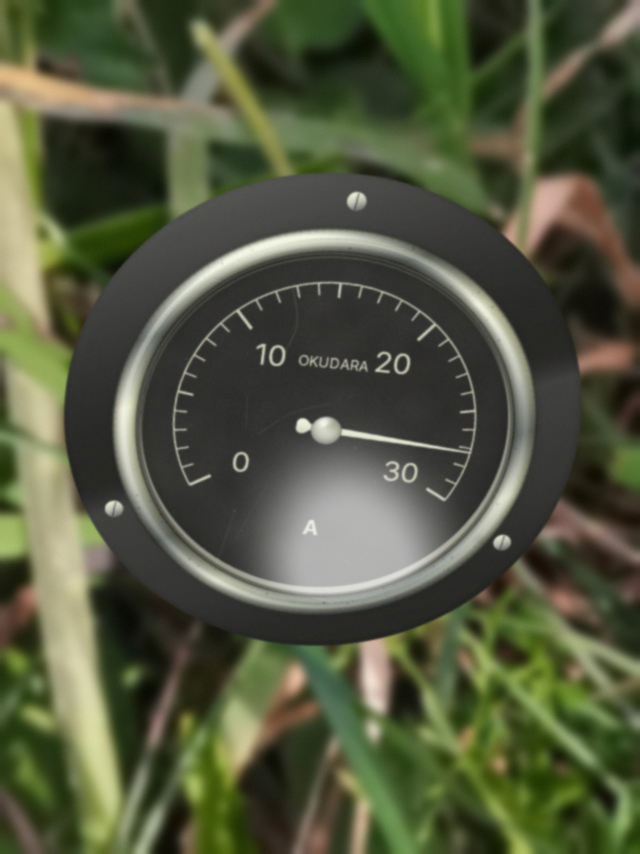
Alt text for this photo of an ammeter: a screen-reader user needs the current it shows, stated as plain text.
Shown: 27 A
